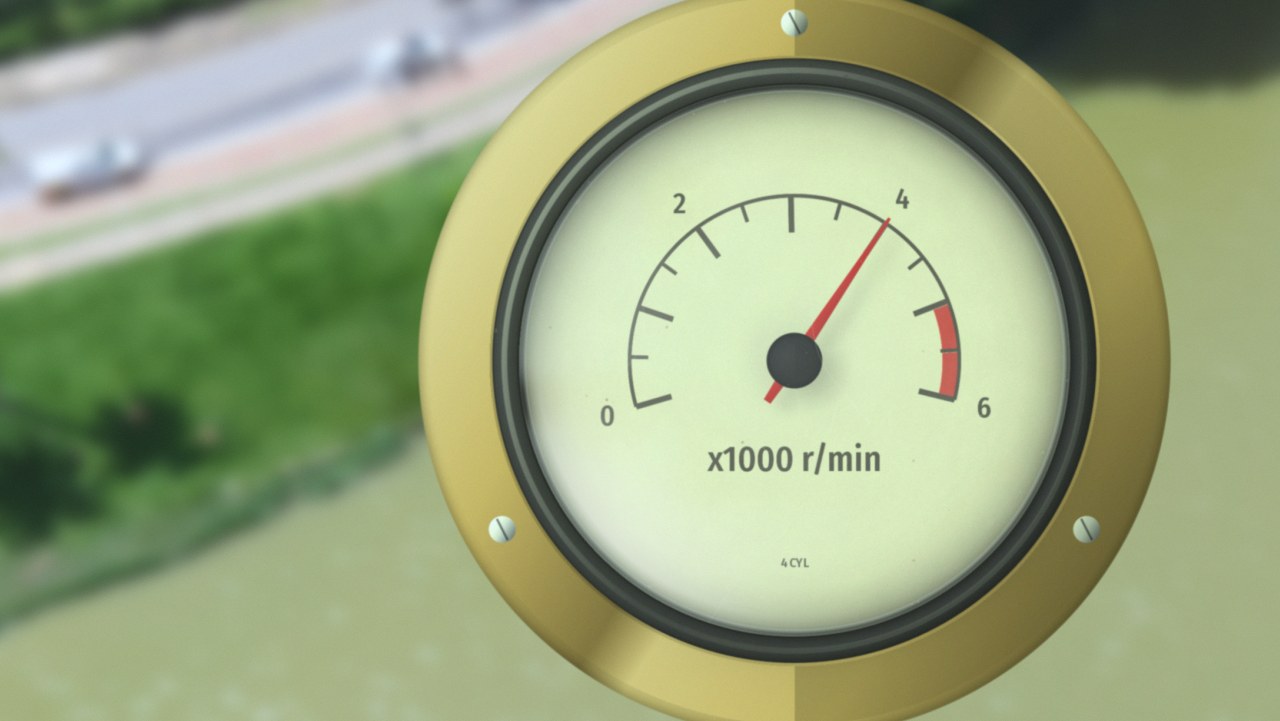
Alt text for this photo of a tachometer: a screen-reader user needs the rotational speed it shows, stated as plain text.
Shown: 4000 rpm
